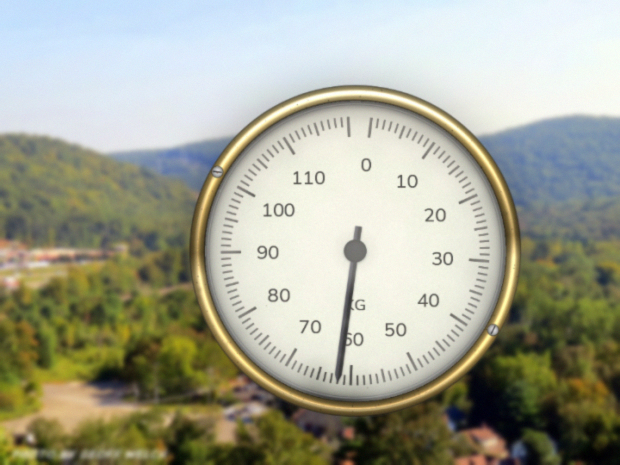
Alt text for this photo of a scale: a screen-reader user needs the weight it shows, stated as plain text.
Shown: 62 kg
